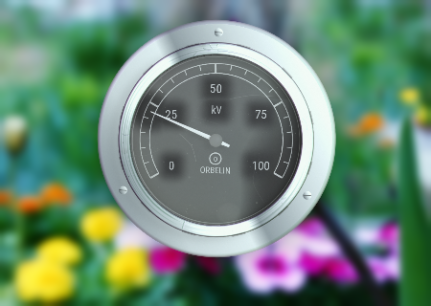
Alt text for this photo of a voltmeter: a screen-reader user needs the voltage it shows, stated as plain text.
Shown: 22.5 kV
